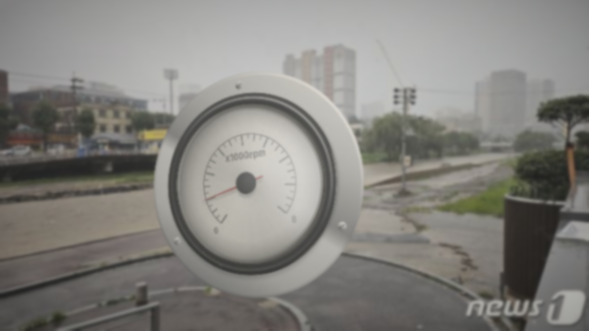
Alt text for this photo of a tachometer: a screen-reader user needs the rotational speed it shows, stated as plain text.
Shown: 1000 rpm
